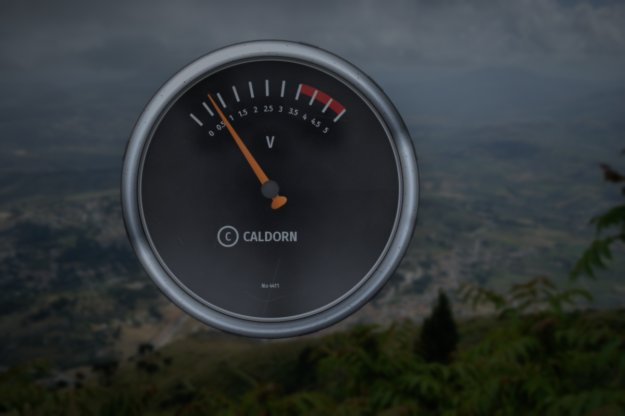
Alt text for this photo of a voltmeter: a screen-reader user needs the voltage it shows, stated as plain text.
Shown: 0.75 V
